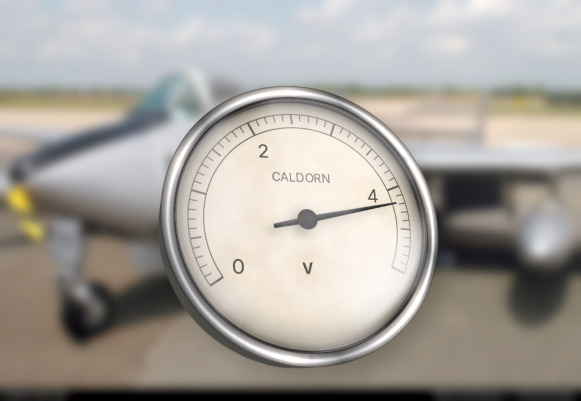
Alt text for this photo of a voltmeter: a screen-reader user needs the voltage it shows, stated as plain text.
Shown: 4.2 V
